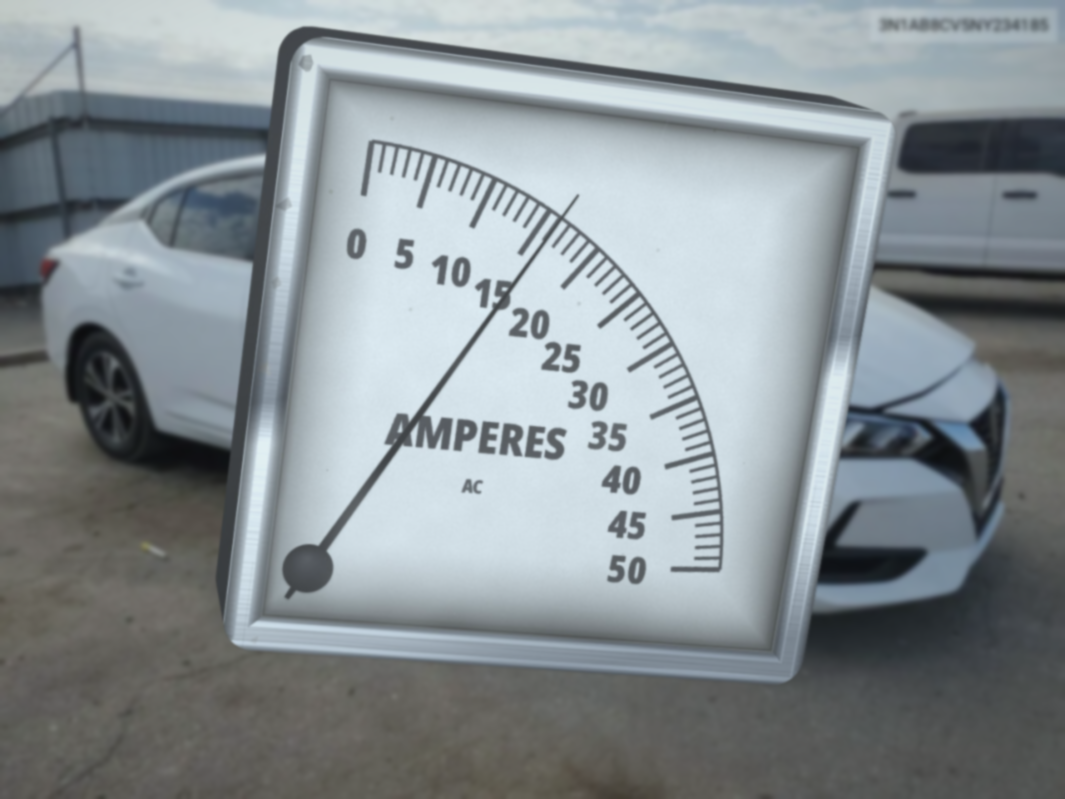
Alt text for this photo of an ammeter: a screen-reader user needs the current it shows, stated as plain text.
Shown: 16 A
